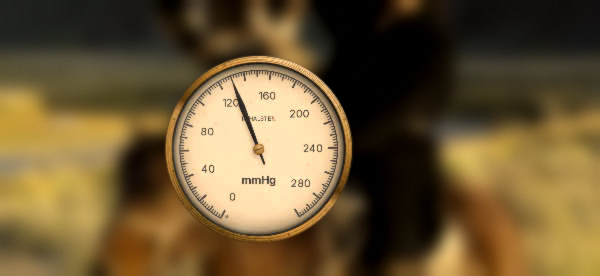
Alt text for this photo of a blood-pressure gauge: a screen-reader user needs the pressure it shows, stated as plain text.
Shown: 130 mmHg
